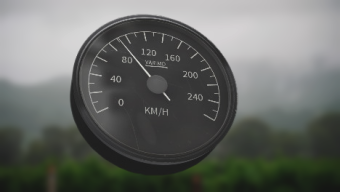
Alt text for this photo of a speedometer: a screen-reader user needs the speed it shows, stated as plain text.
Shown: 90 km/h
